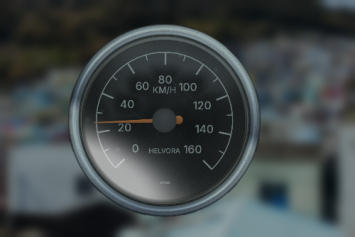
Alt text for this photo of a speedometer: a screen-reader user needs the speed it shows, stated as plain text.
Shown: 25 km/h
